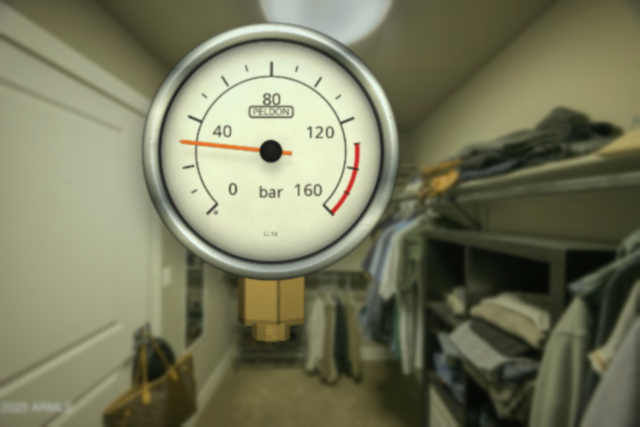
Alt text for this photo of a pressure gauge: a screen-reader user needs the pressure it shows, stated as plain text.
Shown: 30 bar
